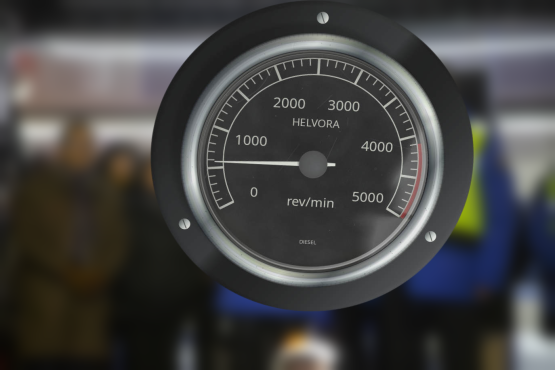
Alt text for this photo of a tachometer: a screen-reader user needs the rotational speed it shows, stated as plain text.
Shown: 600 rpm
